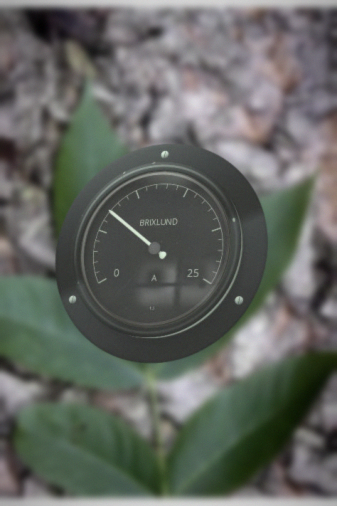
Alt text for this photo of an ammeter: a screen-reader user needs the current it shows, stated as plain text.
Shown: 7 A
